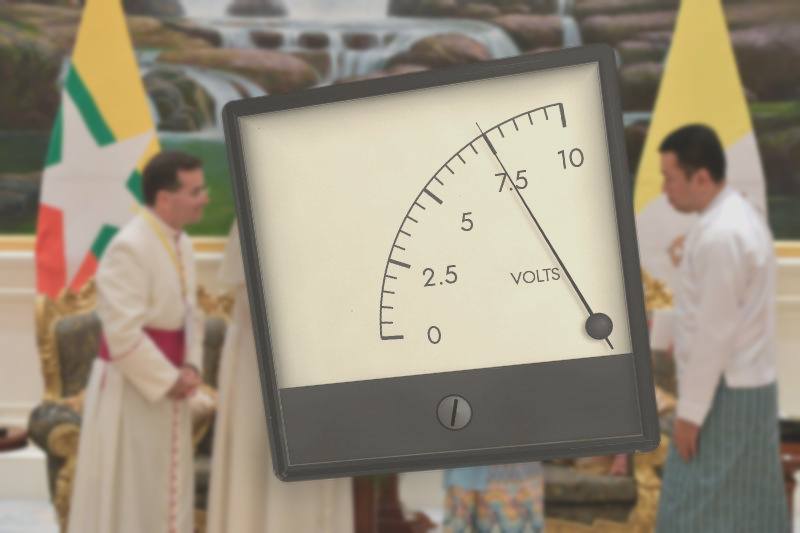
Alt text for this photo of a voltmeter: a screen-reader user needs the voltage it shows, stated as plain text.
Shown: 7.5 V
